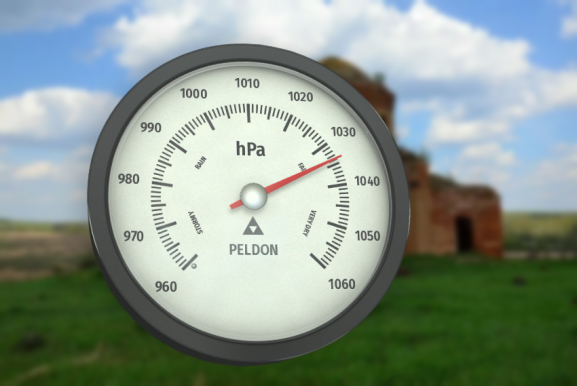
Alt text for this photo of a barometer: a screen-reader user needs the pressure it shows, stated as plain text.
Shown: 1034 hPa
